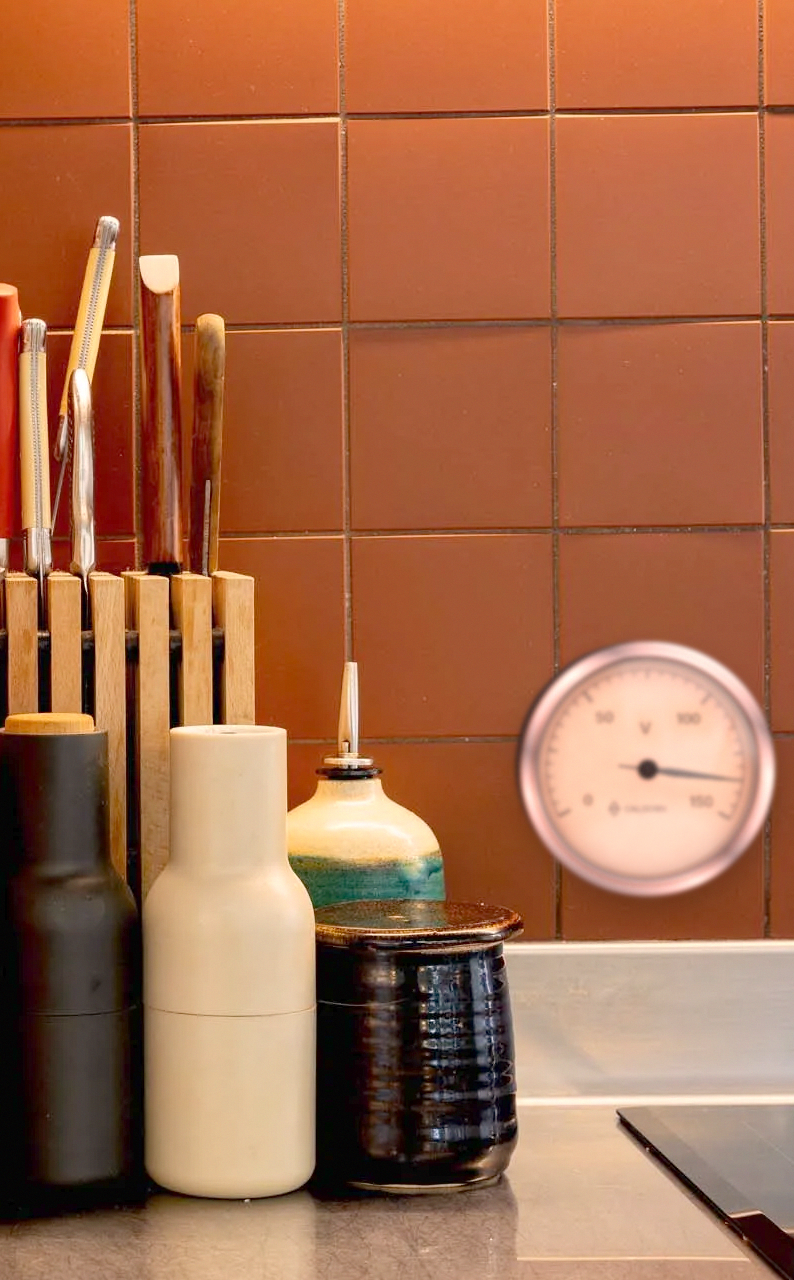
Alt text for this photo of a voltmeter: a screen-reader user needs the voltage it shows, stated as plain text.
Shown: 135 V
